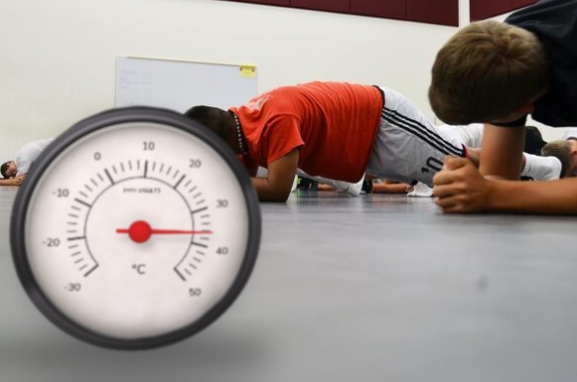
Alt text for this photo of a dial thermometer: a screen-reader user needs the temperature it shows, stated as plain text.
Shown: 36 °C
